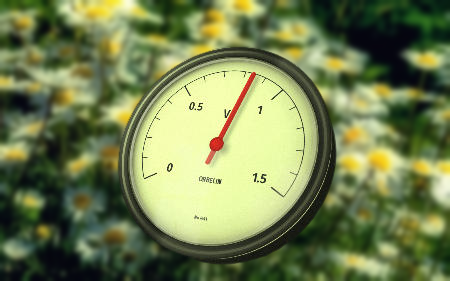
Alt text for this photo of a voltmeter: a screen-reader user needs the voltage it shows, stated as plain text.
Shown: 0.85 V
